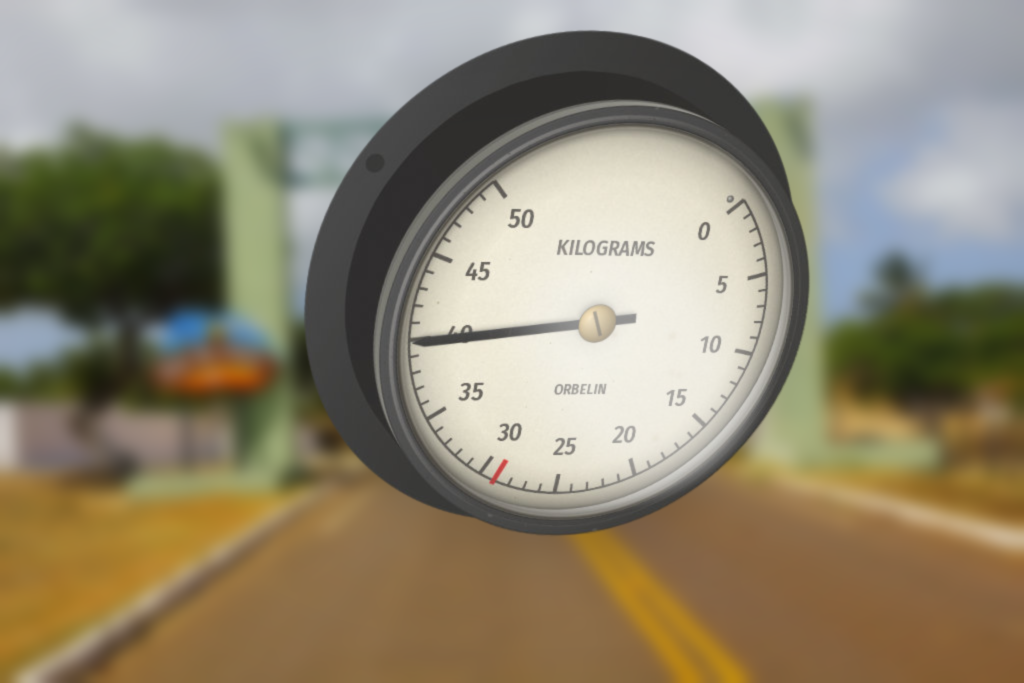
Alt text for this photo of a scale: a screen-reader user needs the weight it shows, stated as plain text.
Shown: 40 kg
